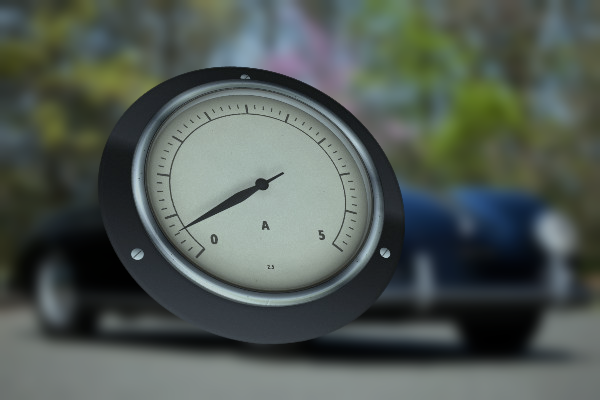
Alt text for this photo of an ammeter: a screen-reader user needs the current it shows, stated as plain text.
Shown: 0.3 A
